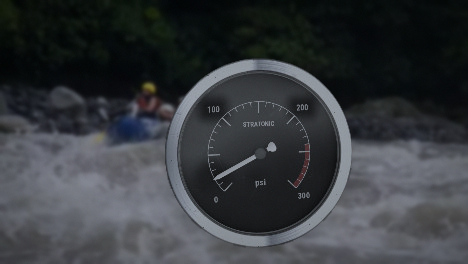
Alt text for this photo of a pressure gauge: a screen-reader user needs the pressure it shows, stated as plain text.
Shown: 20 psi
